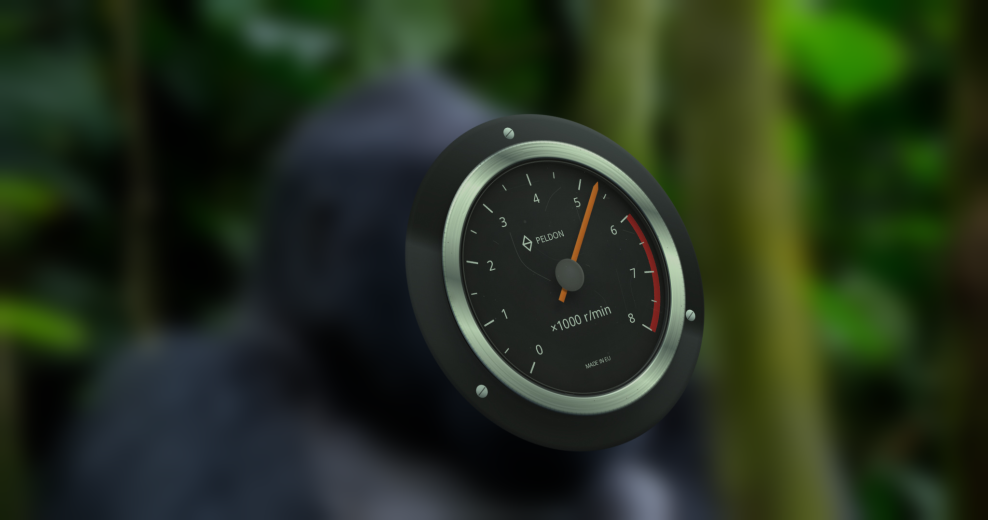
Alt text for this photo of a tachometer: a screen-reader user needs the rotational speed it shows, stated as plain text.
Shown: 5250 rpm
